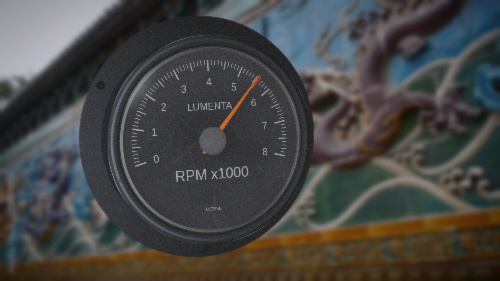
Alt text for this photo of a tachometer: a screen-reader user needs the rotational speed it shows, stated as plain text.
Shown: 5500 rpm
